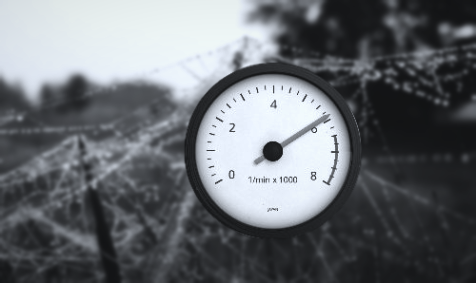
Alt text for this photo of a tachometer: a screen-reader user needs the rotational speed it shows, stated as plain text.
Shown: 5875 rpm
